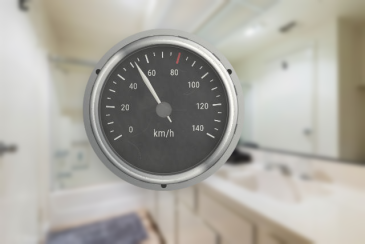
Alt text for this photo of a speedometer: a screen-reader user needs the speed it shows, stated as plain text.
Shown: 52.5 km/h
